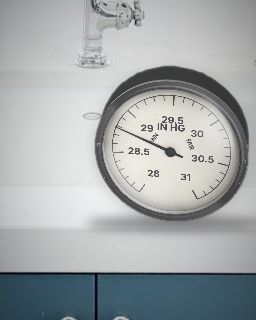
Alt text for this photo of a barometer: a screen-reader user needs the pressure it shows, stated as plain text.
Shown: 28.8 inHg
